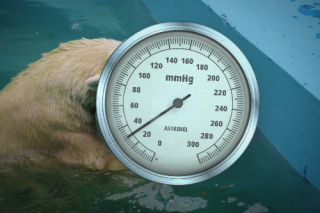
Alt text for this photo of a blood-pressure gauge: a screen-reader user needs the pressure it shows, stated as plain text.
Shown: 30 mmHg
